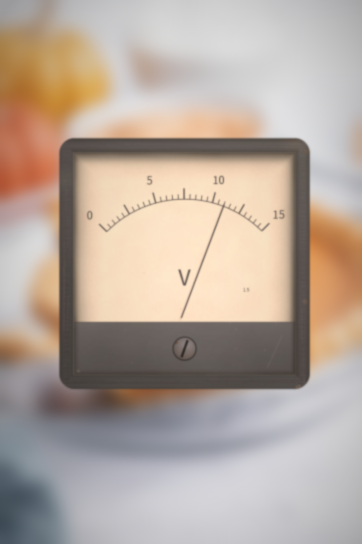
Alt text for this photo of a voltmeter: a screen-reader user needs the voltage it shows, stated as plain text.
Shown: 11 V
